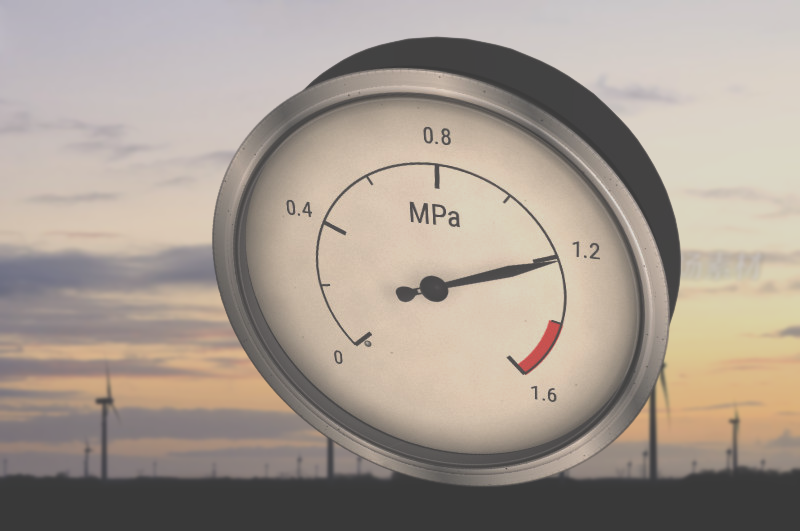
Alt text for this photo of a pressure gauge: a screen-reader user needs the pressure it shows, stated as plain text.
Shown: 1.2 MPa
